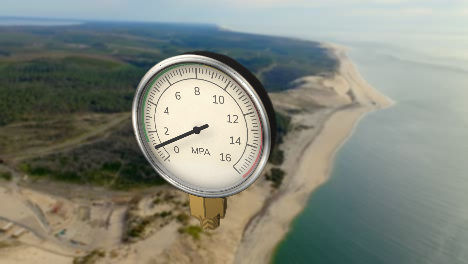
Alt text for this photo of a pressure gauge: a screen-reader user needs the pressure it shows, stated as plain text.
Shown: 1 MPa
